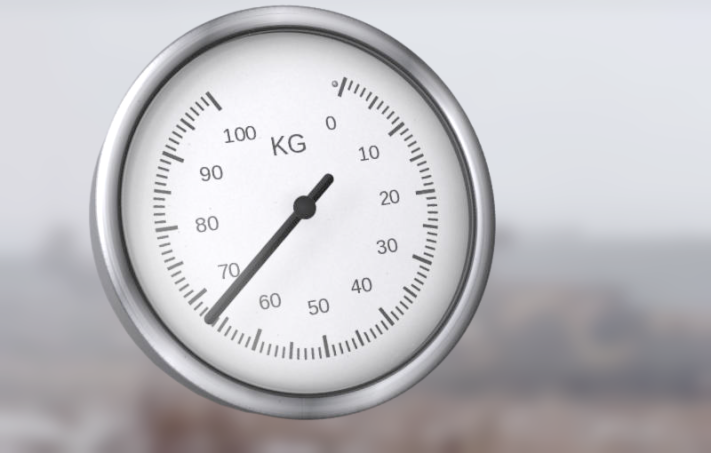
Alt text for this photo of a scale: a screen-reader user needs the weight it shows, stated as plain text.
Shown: 67 kg
